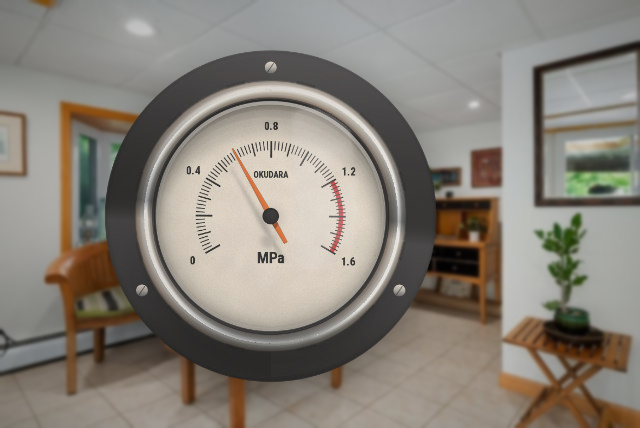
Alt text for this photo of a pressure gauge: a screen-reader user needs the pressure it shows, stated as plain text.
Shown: 0.6 MPa
